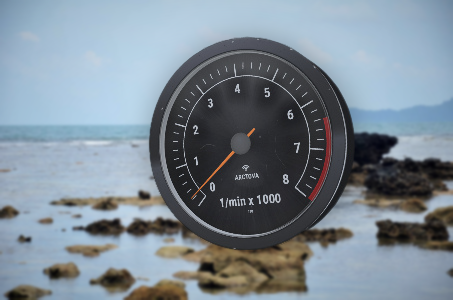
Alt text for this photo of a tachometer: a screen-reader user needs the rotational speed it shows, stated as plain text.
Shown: 200 rpm
